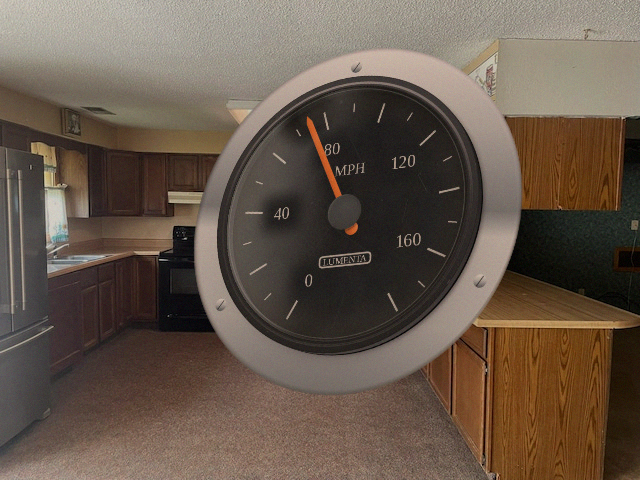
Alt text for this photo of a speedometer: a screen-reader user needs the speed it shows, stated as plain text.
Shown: 75 mph
